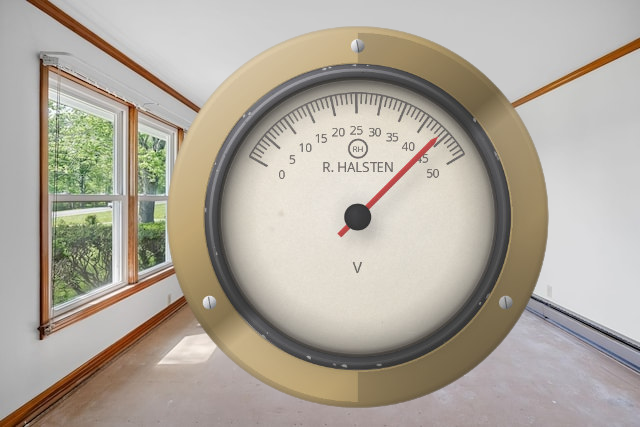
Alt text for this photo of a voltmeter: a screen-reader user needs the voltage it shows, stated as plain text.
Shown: 44 V
